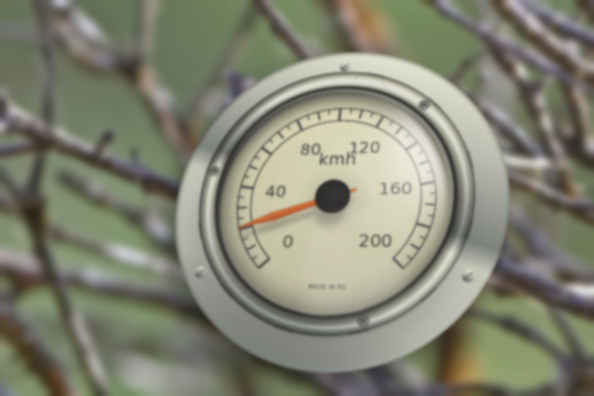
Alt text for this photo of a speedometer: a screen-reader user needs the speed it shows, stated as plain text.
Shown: 20 km/h
